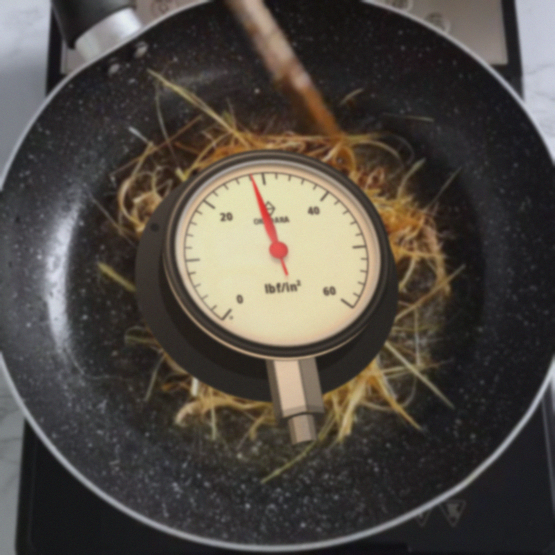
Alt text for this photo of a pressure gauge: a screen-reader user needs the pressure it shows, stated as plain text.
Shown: 28 psi
